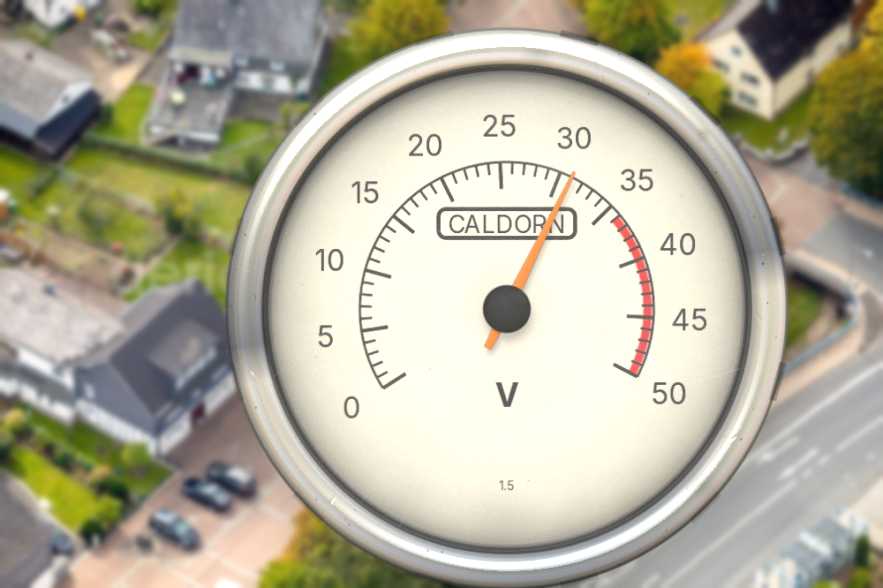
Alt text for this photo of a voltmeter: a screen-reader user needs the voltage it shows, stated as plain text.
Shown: 31 V
